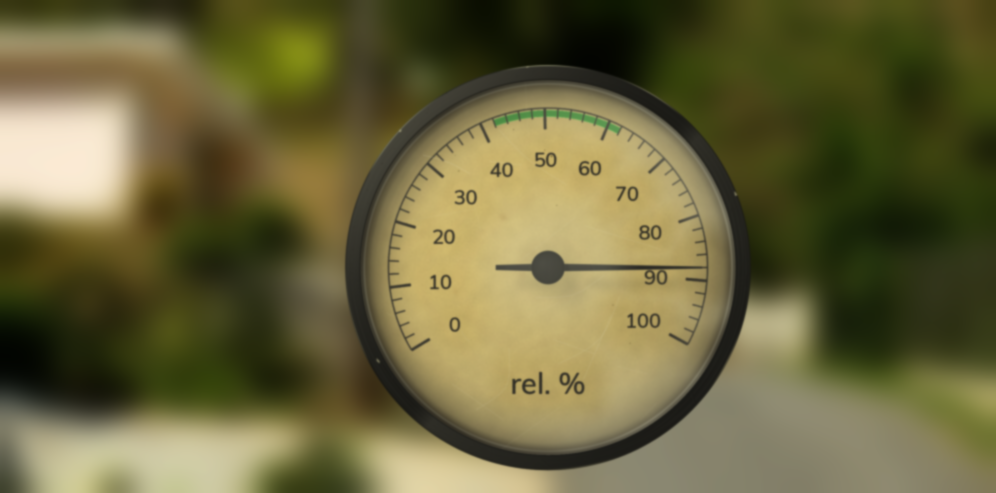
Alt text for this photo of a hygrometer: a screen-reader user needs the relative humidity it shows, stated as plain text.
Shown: 88 %
